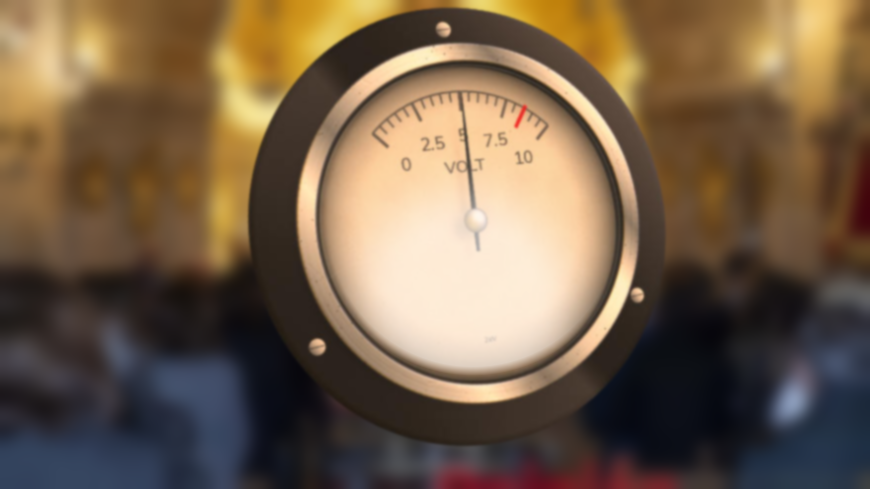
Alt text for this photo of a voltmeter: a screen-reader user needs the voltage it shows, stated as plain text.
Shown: 5 V
